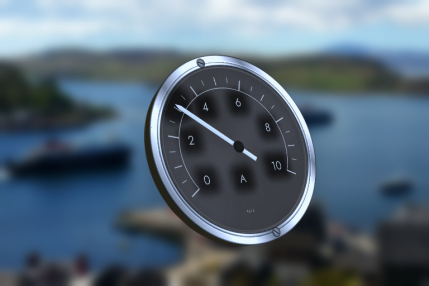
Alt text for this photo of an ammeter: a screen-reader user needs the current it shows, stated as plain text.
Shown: 3 A
